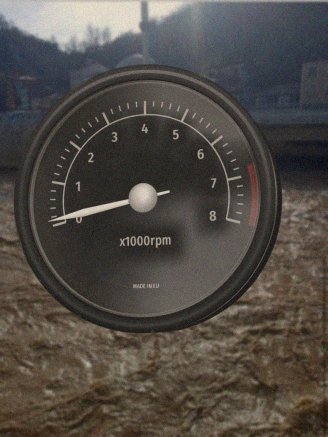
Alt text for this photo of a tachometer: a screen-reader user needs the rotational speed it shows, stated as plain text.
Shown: 100 rpm
